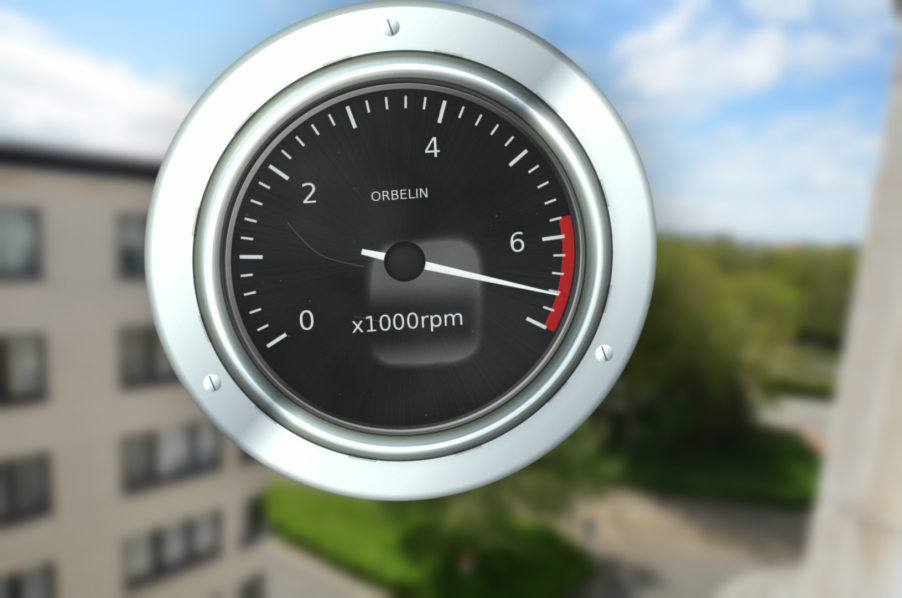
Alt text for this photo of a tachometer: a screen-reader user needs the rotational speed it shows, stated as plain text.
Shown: 6600 rpm
